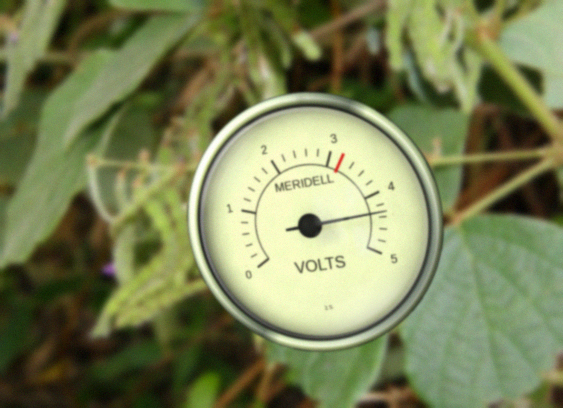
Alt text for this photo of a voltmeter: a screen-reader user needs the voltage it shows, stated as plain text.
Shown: 4.3 V
